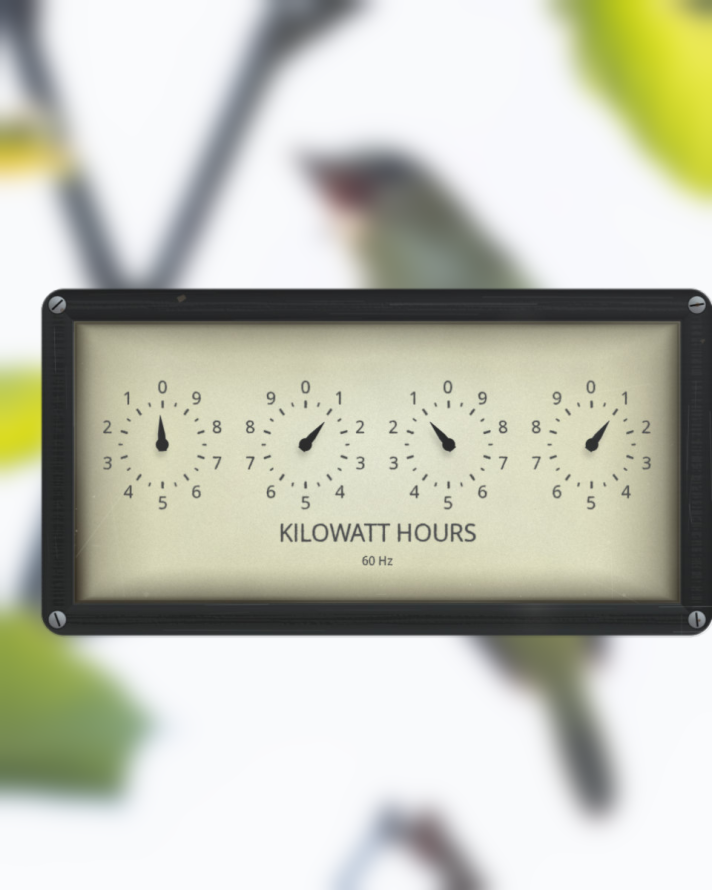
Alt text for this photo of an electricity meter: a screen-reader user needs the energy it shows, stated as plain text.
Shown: 111 kWh
